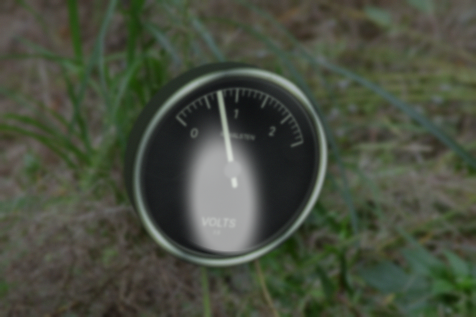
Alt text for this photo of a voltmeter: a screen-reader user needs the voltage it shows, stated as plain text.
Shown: 0.7 V
